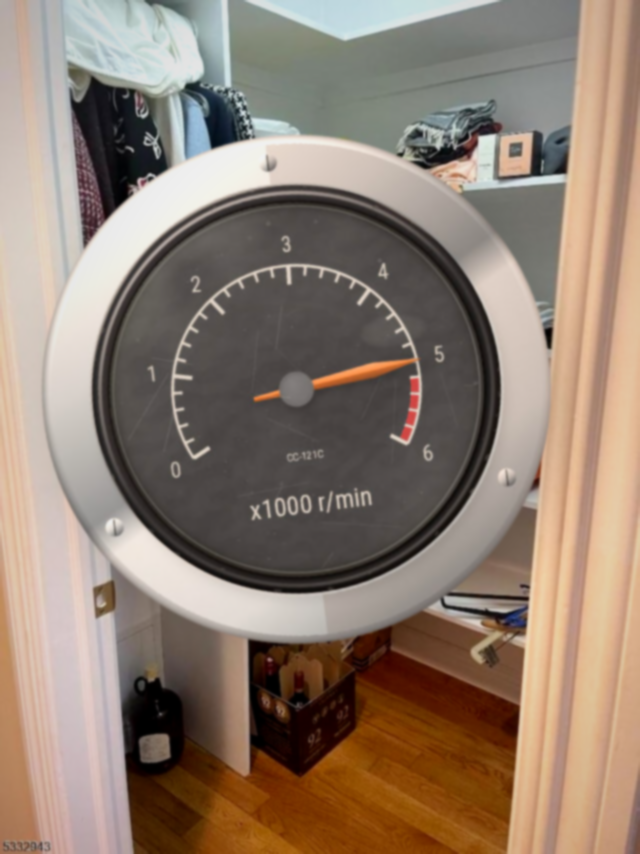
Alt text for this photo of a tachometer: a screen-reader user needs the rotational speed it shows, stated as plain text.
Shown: 5000 rpm
